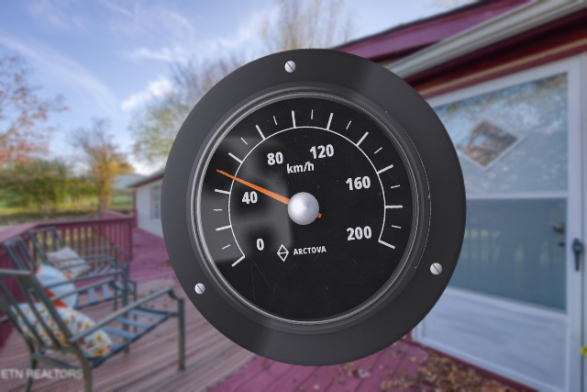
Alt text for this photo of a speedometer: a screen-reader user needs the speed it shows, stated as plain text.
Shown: 50 km/h
